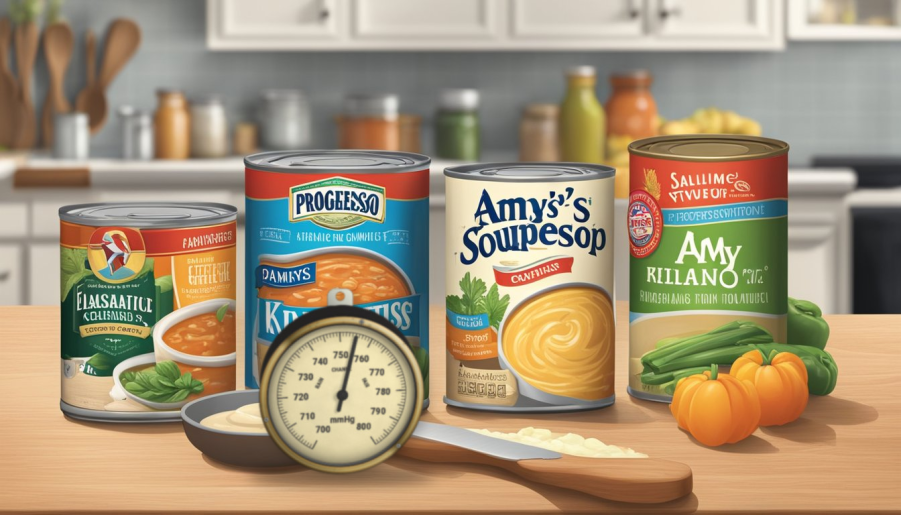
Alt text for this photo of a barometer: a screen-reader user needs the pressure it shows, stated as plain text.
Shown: 755 mmHg
